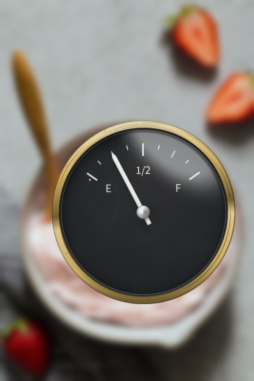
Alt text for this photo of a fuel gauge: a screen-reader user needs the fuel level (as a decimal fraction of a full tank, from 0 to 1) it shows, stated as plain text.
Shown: 0.25
